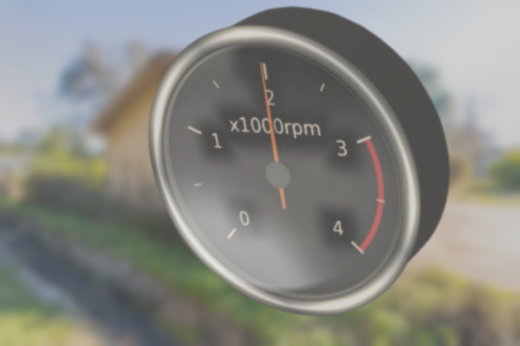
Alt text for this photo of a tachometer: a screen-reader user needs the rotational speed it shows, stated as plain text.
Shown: 2000 rpm
